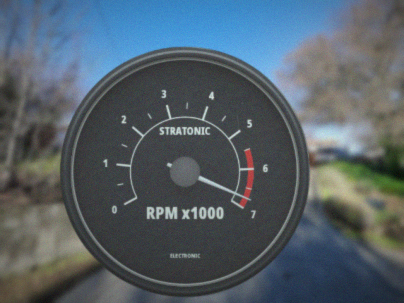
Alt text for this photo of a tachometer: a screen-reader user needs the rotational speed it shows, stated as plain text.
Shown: 6750 rpm
